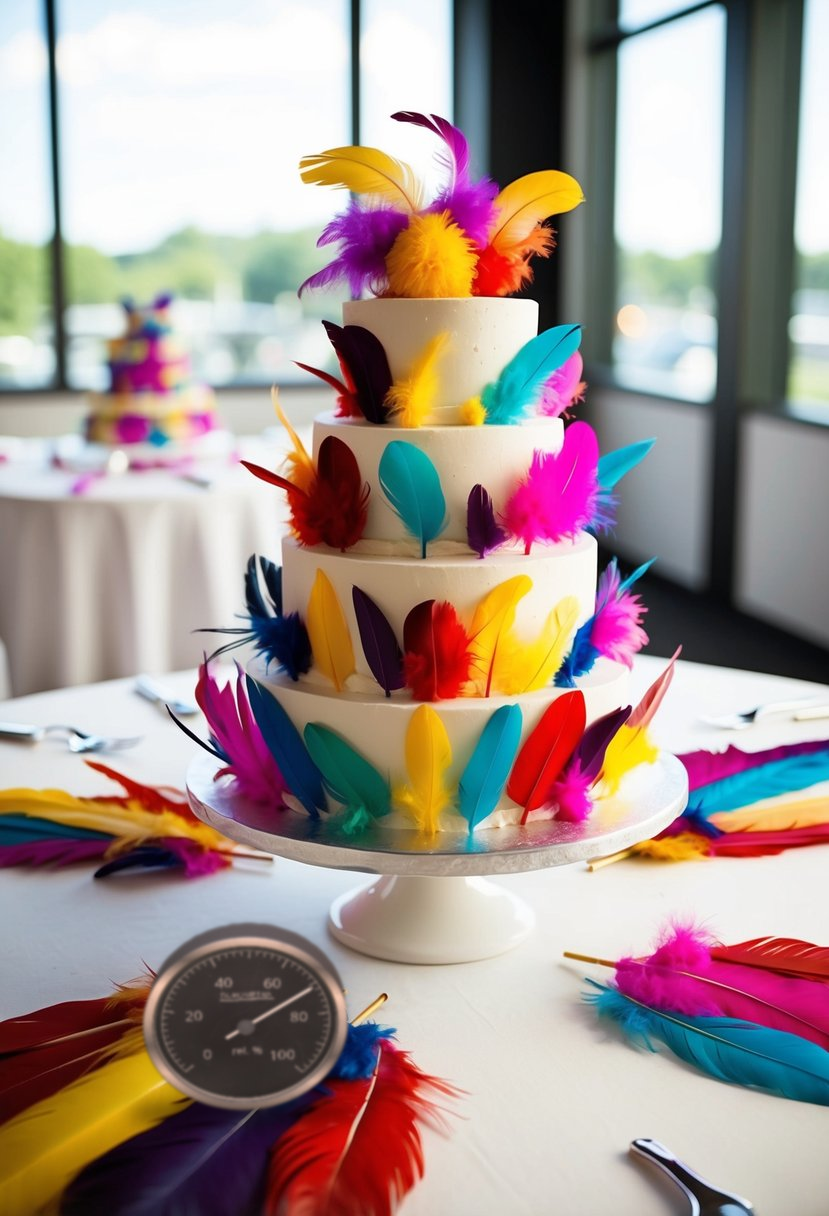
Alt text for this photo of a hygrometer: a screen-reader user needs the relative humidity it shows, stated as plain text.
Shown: 70 %
